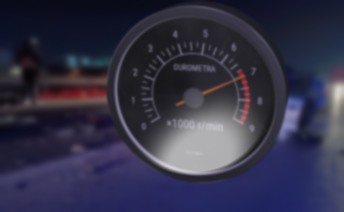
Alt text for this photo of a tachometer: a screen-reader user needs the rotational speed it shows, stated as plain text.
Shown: 7000 rpm
